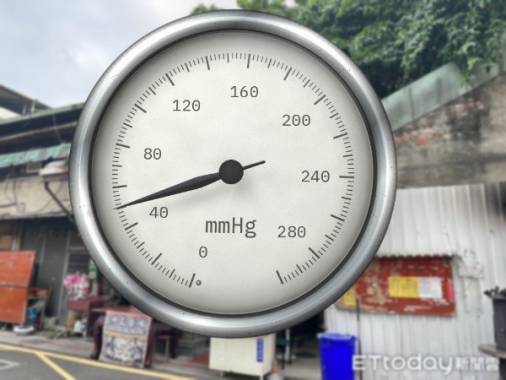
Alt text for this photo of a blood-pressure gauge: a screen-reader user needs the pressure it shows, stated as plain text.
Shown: 50 mmHg
